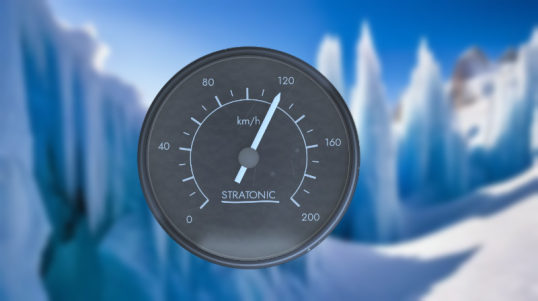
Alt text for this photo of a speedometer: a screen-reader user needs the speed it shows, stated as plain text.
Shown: 120 km/h
